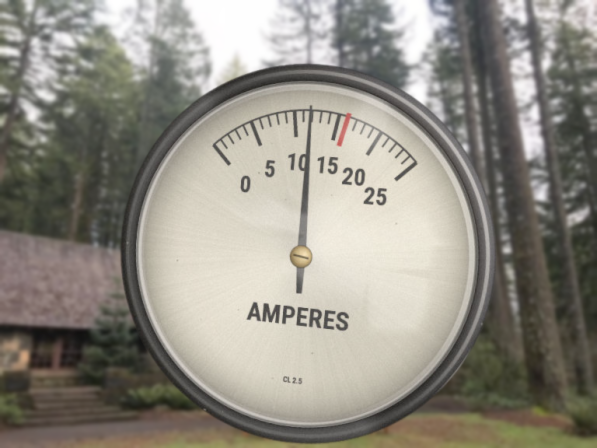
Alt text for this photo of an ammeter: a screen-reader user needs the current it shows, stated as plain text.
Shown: 12 A
